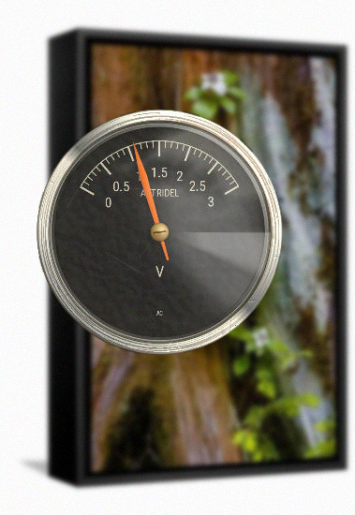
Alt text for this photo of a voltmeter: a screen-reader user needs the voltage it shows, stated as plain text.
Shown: 1.1 V
